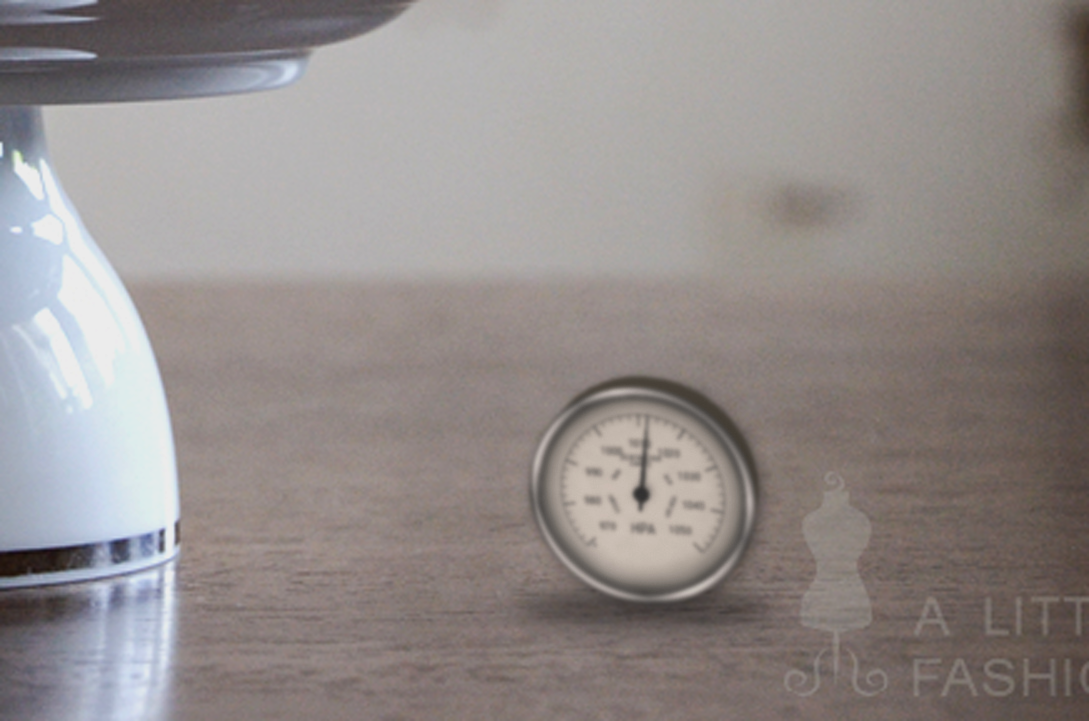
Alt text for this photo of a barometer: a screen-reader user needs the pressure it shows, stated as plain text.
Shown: 1012 hPa
